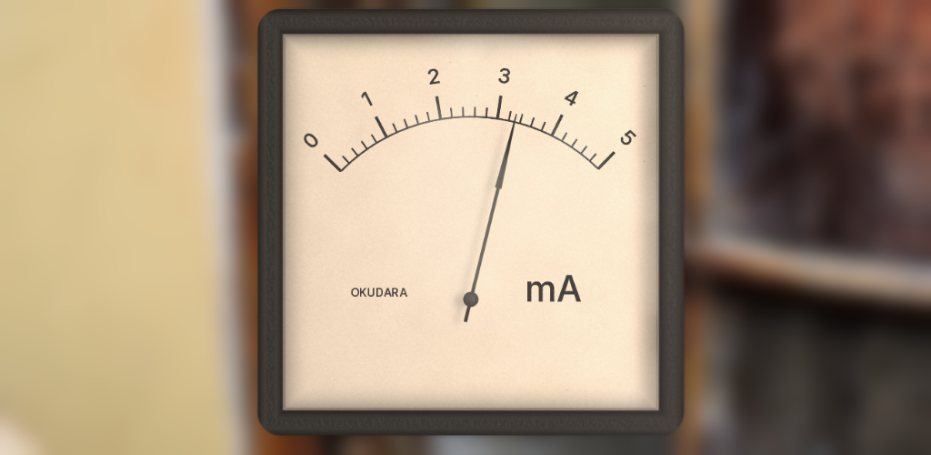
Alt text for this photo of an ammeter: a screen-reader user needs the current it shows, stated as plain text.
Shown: 3.3 mA
